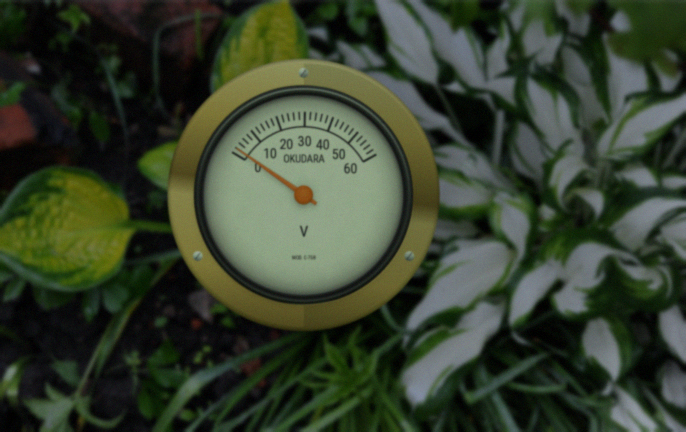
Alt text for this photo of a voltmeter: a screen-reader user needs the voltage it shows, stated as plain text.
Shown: 2 V
